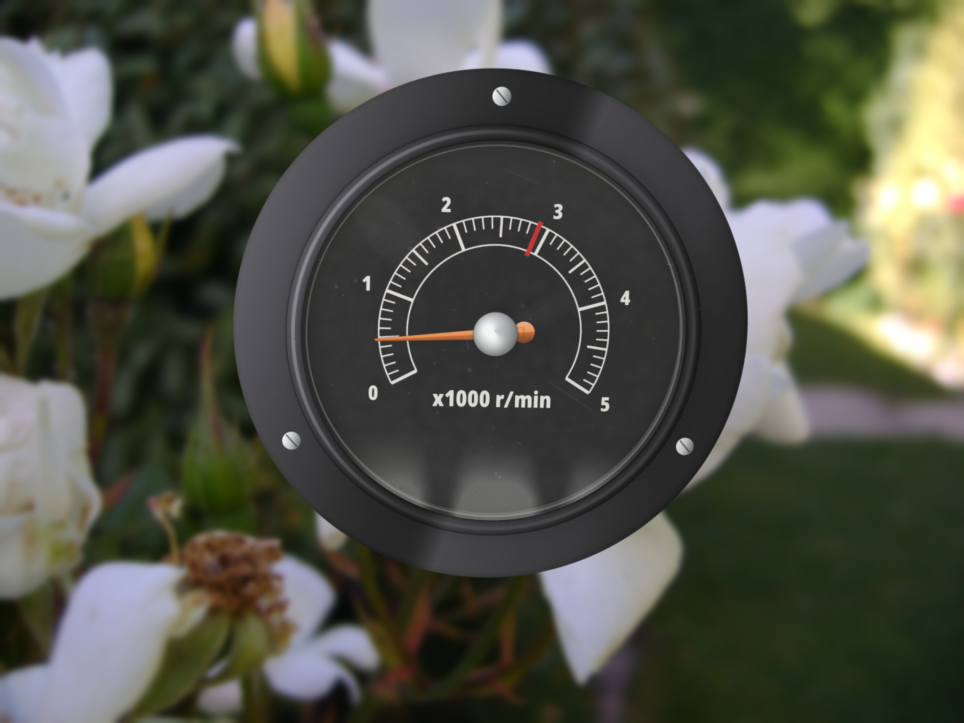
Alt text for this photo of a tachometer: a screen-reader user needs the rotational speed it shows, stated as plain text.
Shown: 500 rpm
